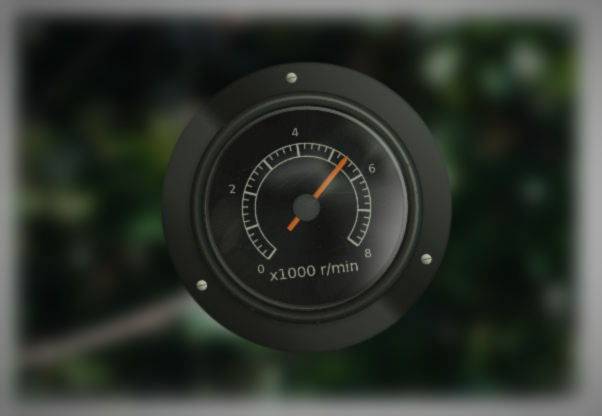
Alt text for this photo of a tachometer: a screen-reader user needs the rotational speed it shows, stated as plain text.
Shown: 5400 rpm
